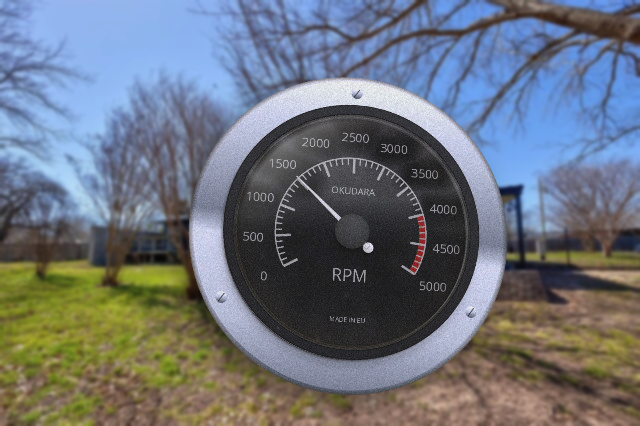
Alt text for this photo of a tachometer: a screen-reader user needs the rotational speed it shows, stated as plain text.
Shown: 1500 rpm
